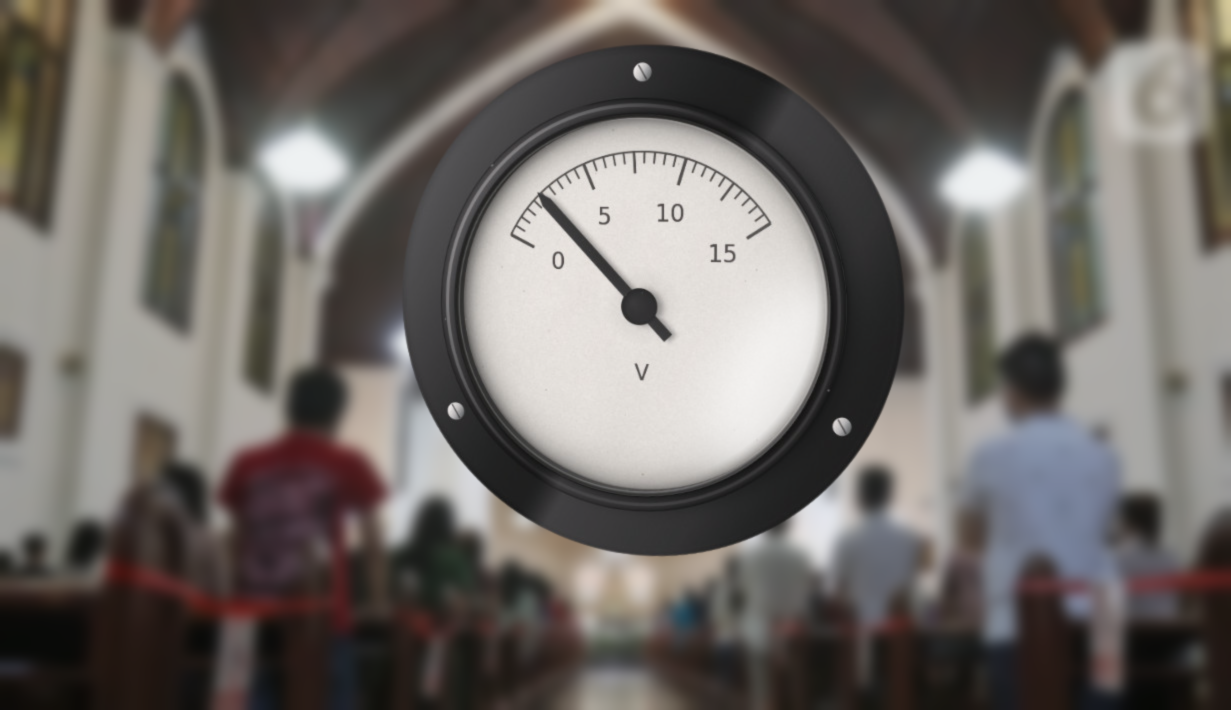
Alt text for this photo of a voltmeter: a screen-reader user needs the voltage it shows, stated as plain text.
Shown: 2.5 V
